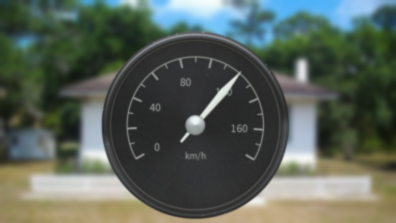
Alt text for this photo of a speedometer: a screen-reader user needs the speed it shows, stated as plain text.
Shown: 120 km/h
